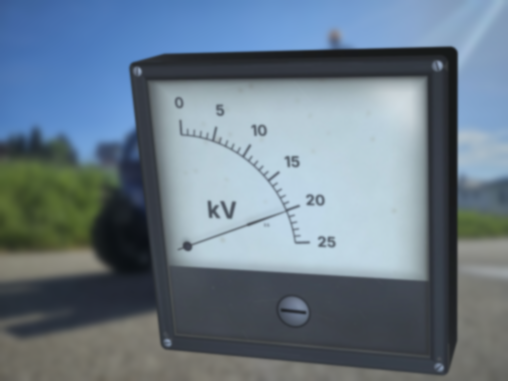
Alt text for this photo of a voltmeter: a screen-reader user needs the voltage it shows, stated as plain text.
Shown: 20 kV
